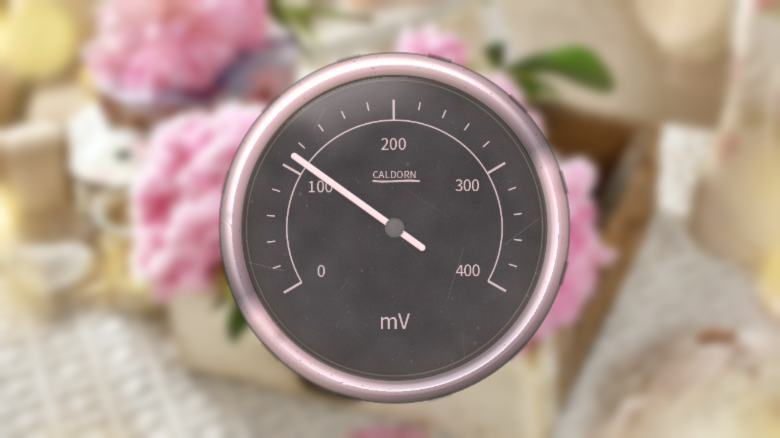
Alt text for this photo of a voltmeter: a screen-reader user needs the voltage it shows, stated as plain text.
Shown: 110 mV
